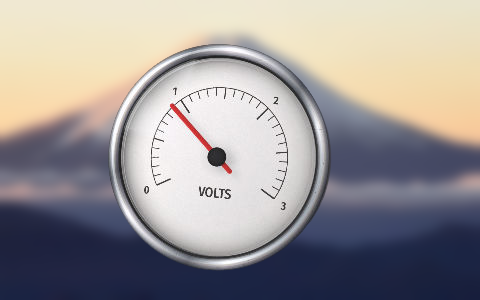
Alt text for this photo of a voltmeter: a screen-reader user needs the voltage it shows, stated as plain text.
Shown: 0.9 V
